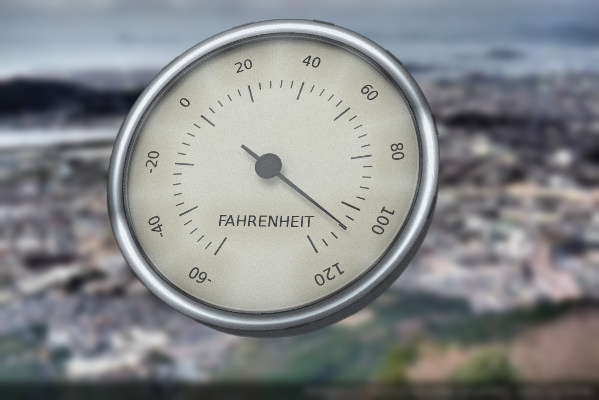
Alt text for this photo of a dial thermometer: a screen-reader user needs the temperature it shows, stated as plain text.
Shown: 108 °F
